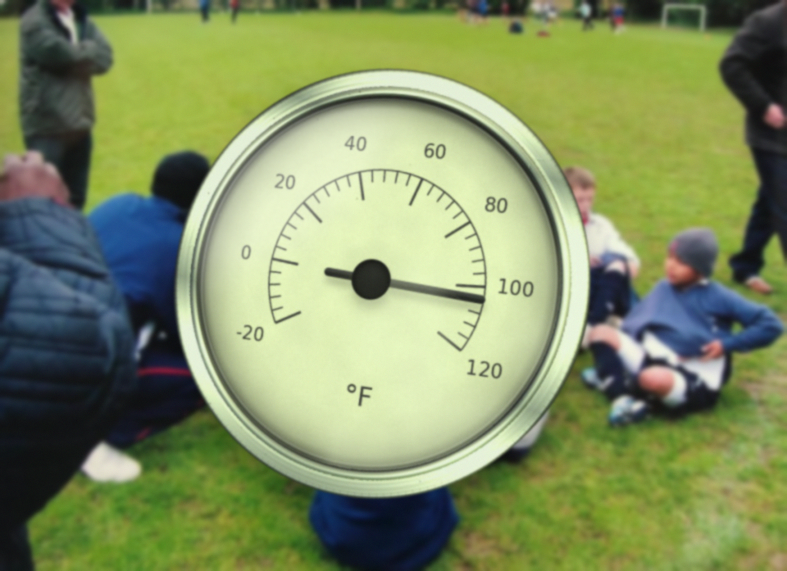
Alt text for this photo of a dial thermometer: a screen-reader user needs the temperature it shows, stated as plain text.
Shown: 104 °F
